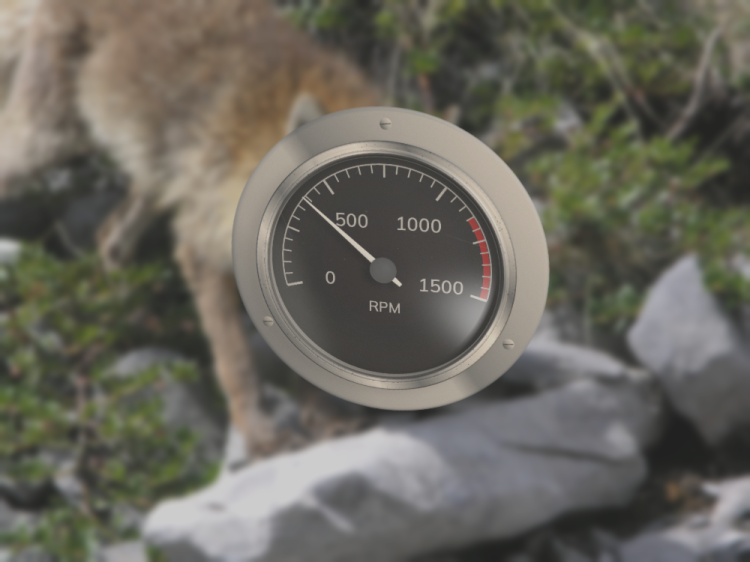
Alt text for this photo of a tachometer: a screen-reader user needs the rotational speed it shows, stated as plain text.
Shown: 400 rpm
